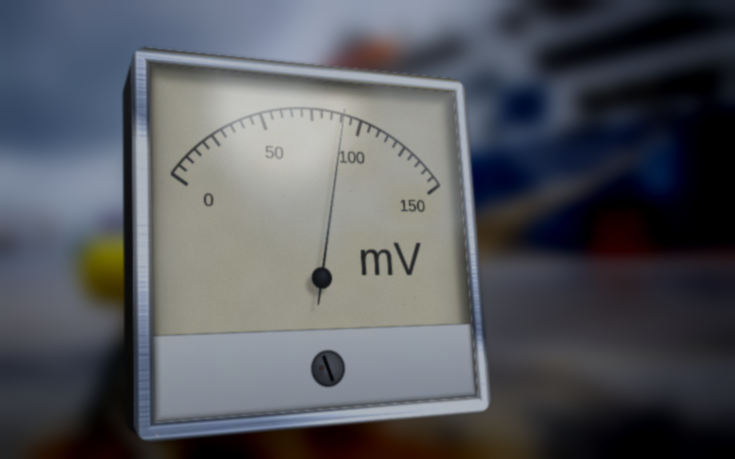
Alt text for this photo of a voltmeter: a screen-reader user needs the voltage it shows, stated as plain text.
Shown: 90 mV
